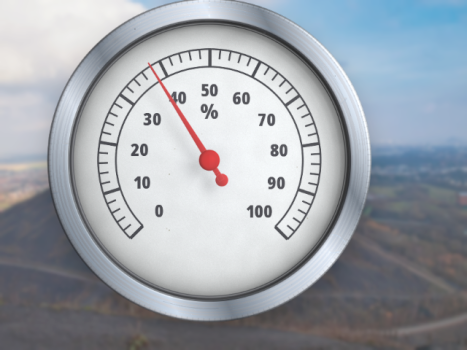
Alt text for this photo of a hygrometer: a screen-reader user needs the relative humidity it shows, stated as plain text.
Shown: 38 %
